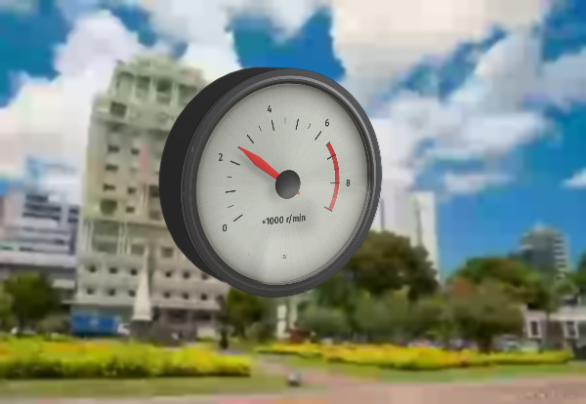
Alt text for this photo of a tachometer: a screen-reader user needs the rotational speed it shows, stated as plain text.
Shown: 2500 rpm
